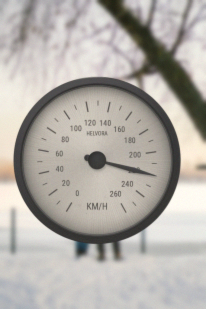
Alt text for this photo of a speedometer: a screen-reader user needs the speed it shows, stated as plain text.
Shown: 220 km/h
